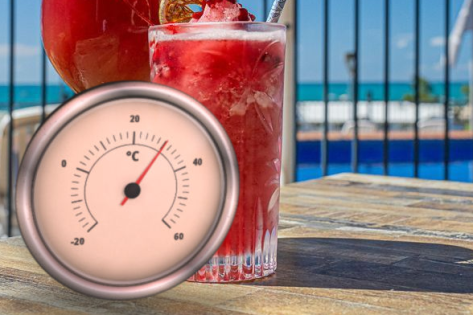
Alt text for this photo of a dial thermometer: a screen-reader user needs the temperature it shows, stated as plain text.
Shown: 30 °C
